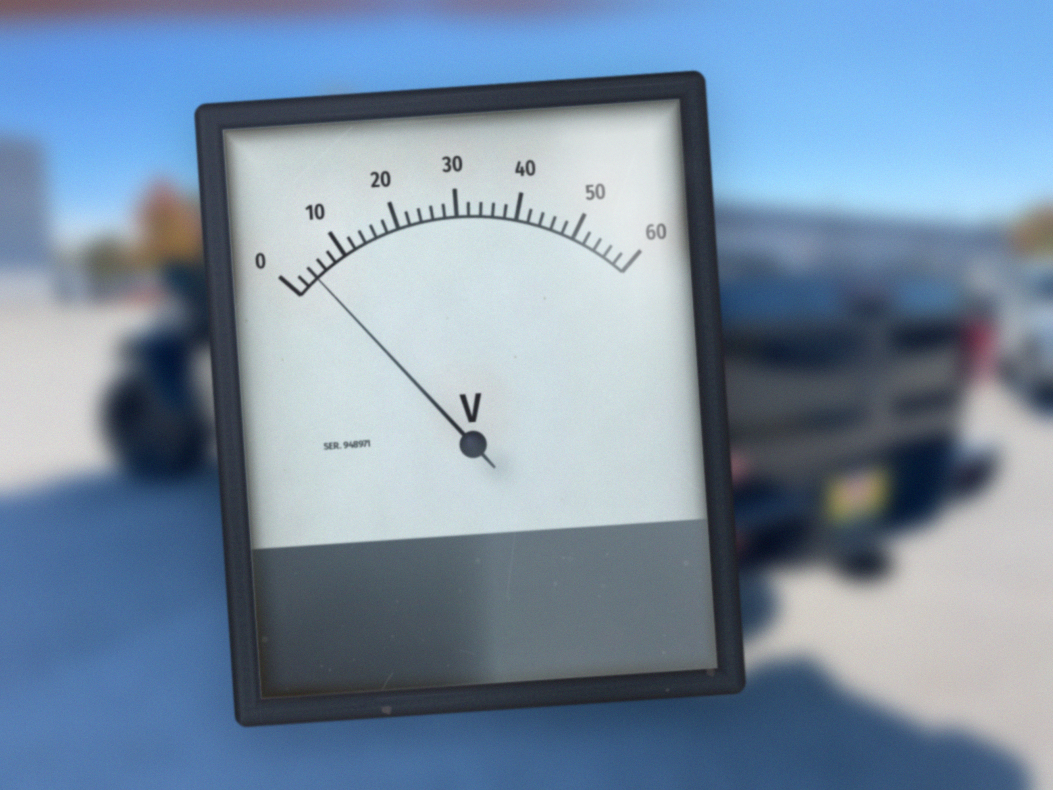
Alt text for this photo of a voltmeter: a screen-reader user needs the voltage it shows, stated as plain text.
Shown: 4 V
